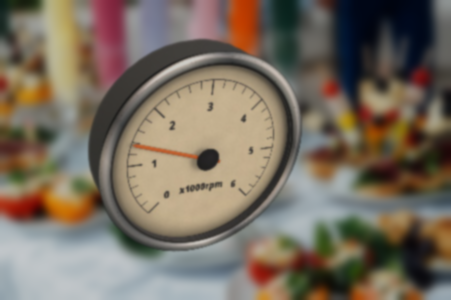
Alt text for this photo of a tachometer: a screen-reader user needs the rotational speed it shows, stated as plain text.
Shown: 1400 rpm
